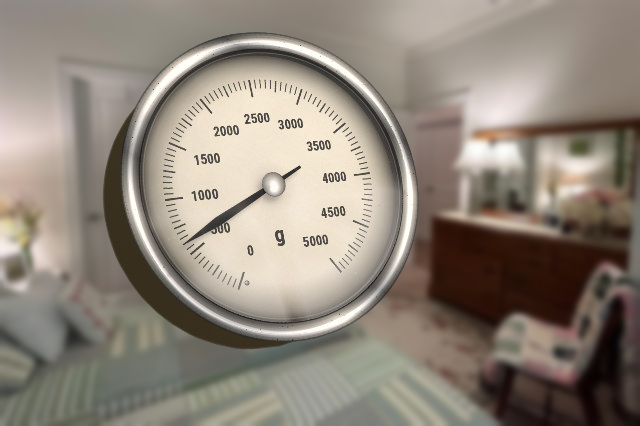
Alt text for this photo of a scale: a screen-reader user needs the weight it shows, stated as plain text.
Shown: 600 g
